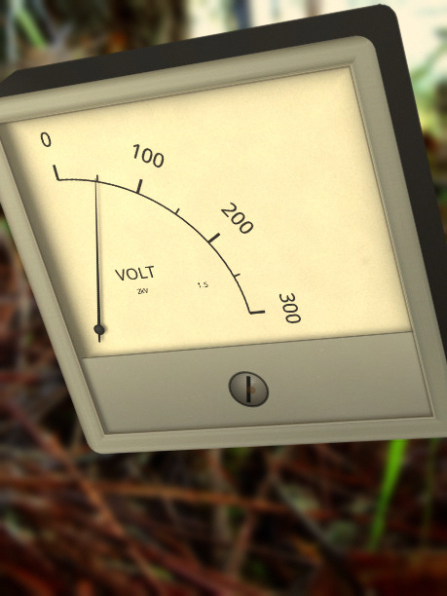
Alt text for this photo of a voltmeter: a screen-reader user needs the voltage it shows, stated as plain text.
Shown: 50 V
